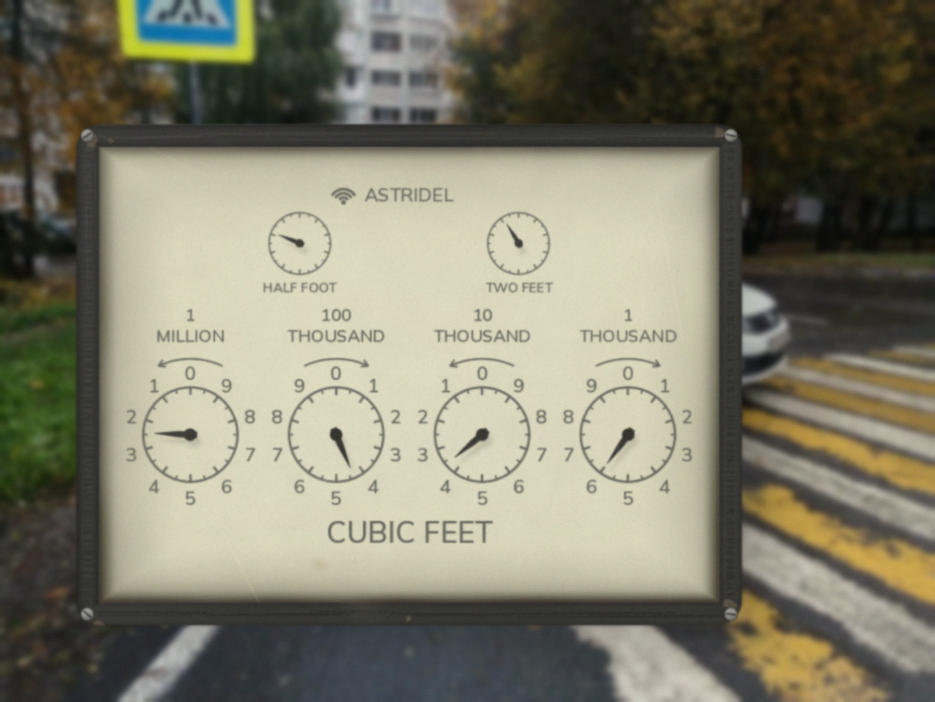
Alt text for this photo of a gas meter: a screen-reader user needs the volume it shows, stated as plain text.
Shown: 243600 ft³
